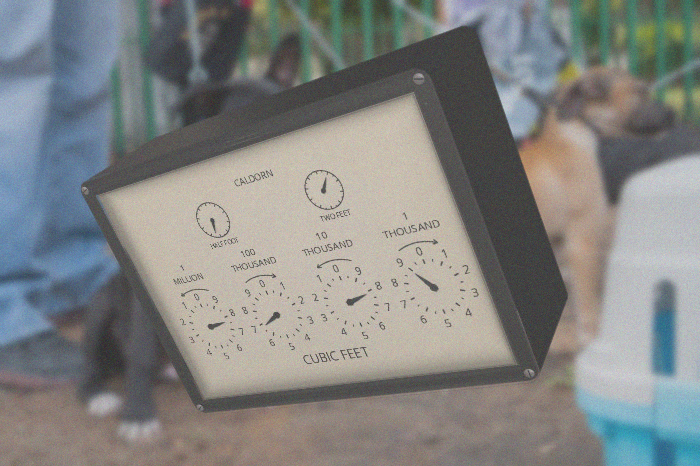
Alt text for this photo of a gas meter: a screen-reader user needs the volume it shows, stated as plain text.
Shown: 767900 ft³
